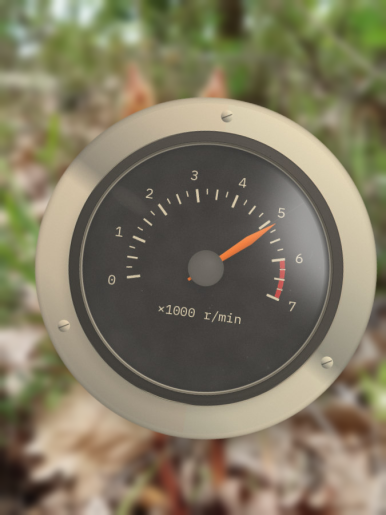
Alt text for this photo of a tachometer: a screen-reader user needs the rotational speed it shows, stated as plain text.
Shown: 5125 rpm
